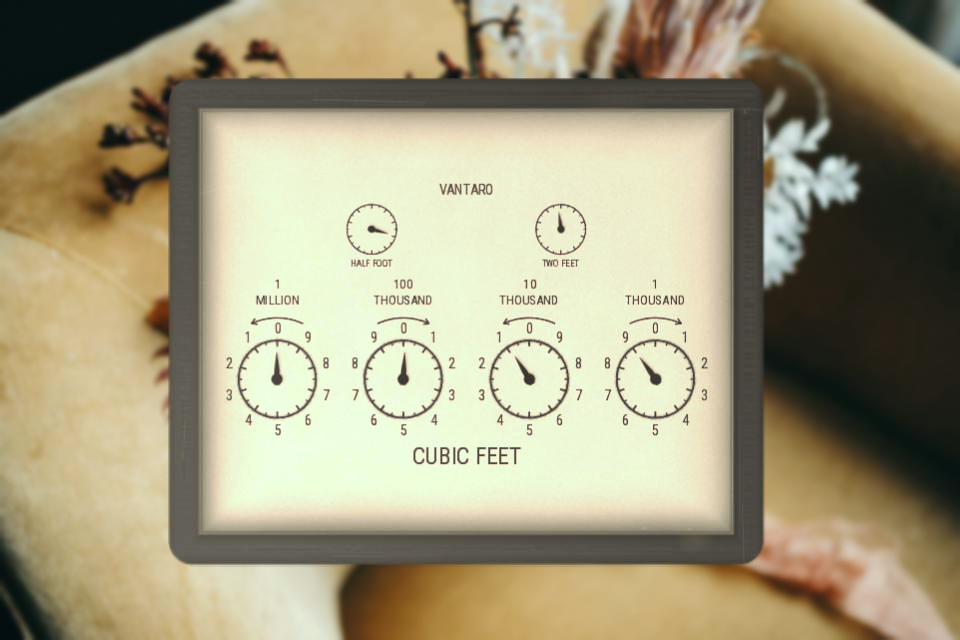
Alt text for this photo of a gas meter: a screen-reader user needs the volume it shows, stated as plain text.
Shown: 900 ft³
